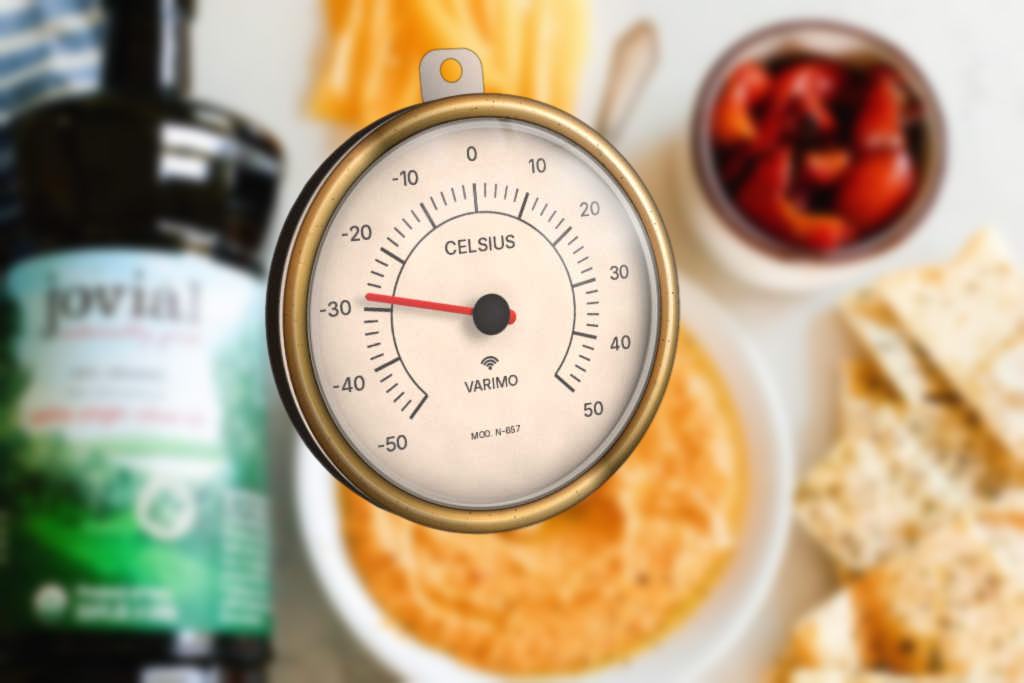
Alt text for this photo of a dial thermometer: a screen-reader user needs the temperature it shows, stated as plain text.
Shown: -28 °C
